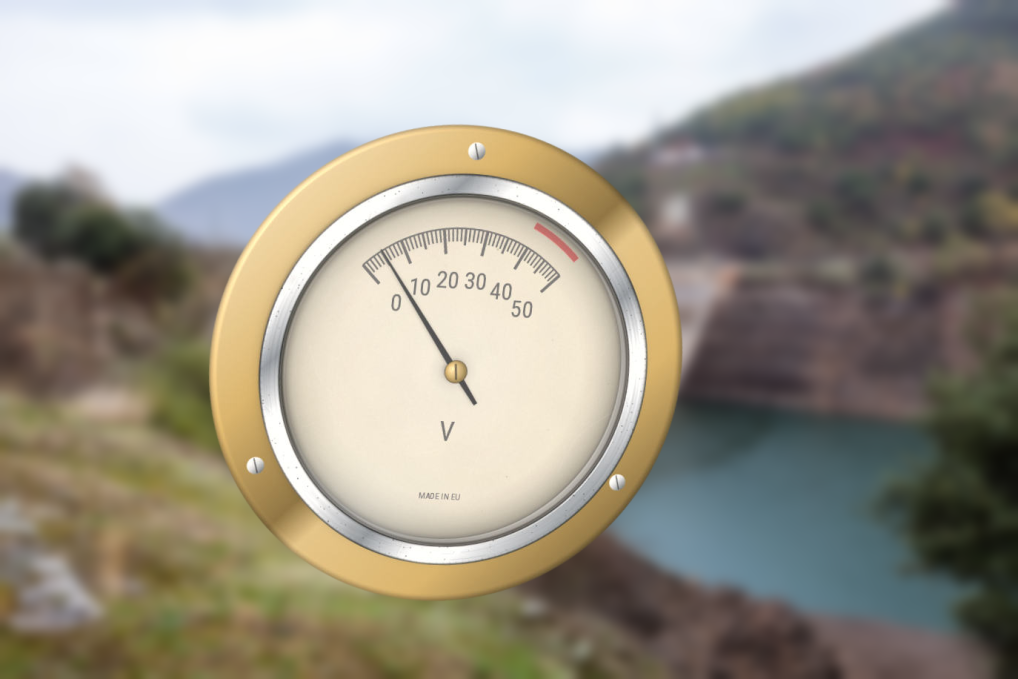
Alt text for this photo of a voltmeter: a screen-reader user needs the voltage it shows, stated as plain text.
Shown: 5 V
